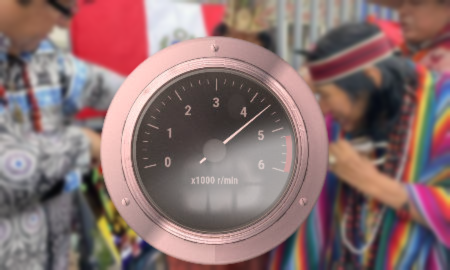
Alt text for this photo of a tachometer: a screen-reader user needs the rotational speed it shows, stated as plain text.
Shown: 4400 rpm
